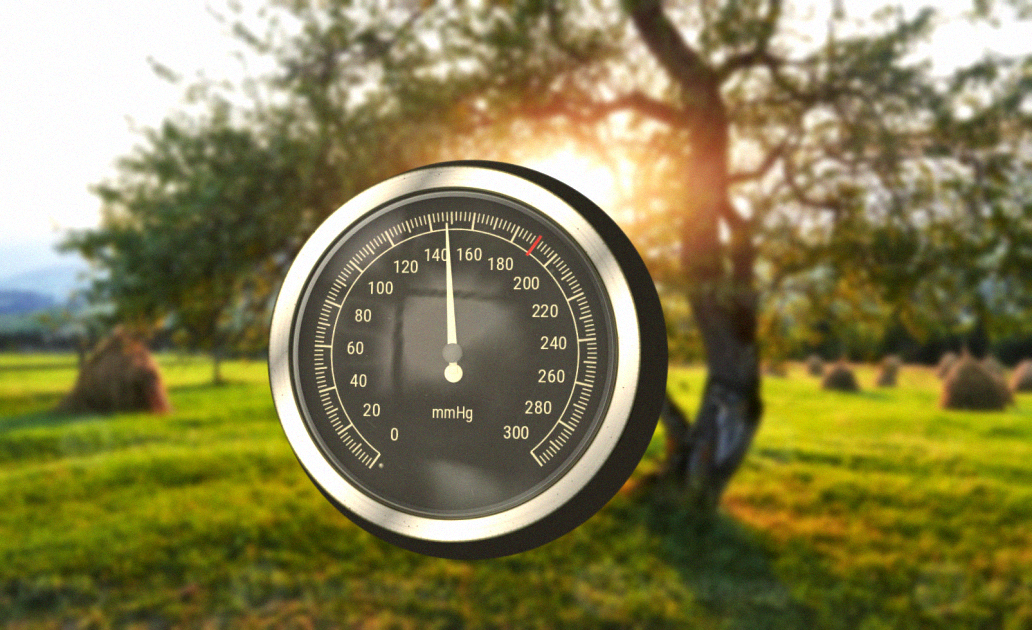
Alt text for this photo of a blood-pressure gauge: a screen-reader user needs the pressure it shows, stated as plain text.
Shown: 148 mmHg
